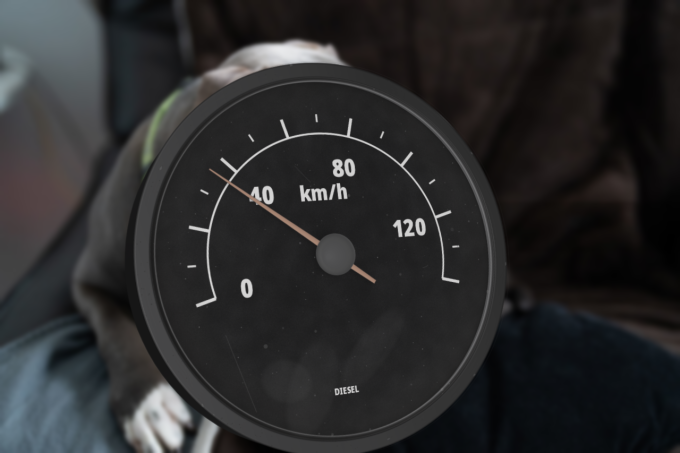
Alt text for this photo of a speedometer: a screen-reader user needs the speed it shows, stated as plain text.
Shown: 35 km/h
